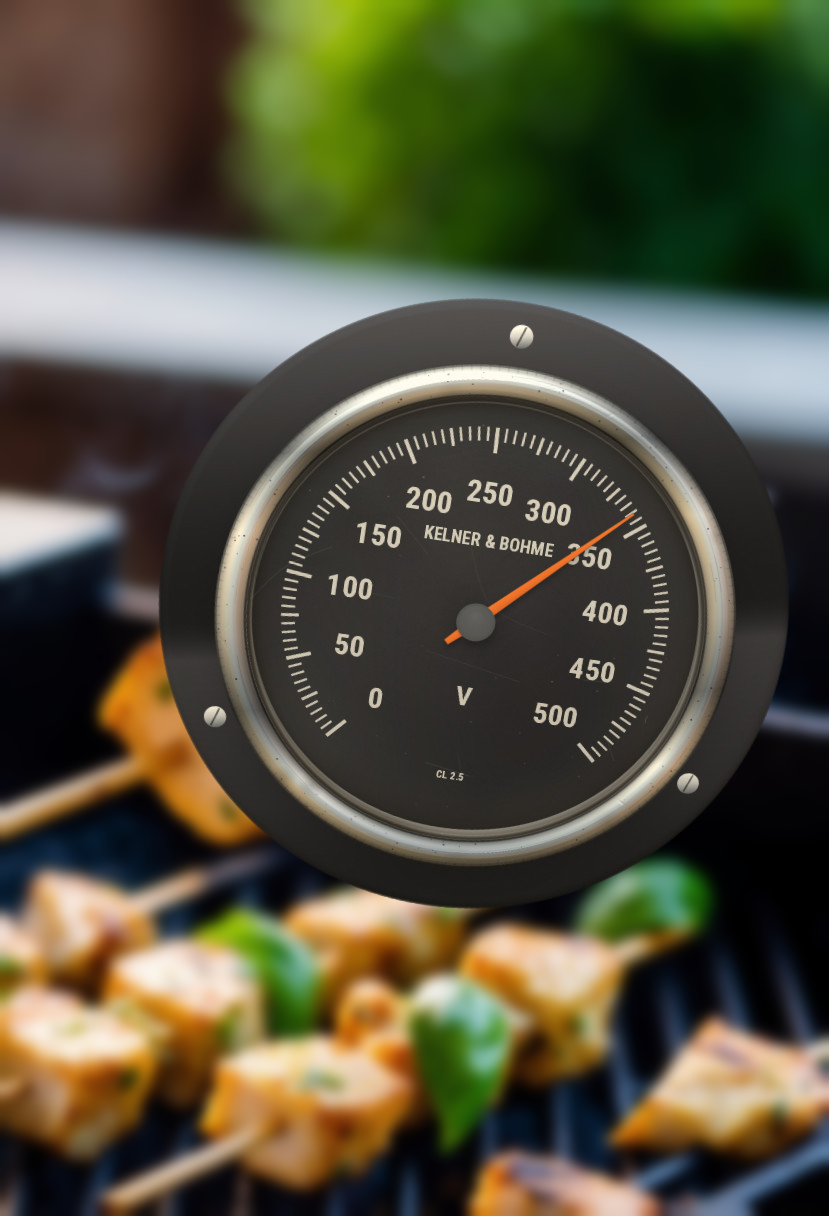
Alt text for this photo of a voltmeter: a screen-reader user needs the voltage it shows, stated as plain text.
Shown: 340 V
